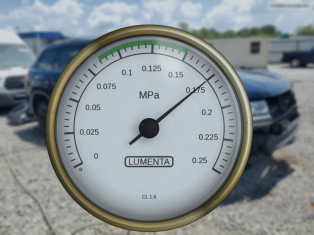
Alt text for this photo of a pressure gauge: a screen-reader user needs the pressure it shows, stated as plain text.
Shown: 0.175 MPa
